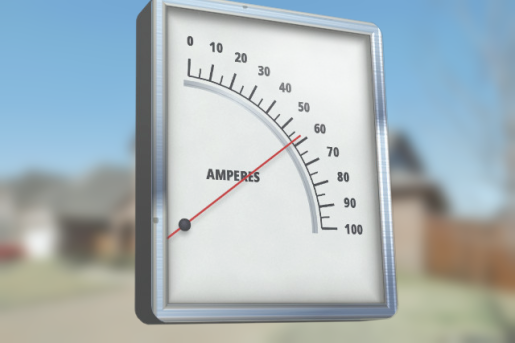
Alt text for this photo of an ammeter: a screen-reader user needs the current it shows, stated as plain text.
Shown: 57.5 A
